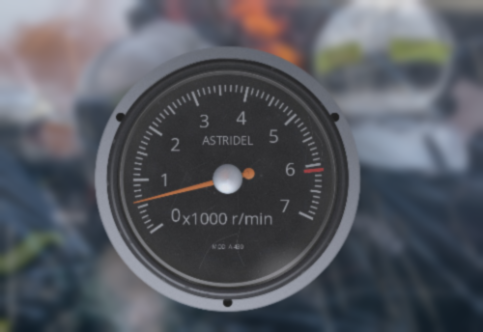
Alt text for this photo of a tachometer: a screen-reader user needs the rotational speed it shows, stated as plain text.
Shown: 600 rpm
